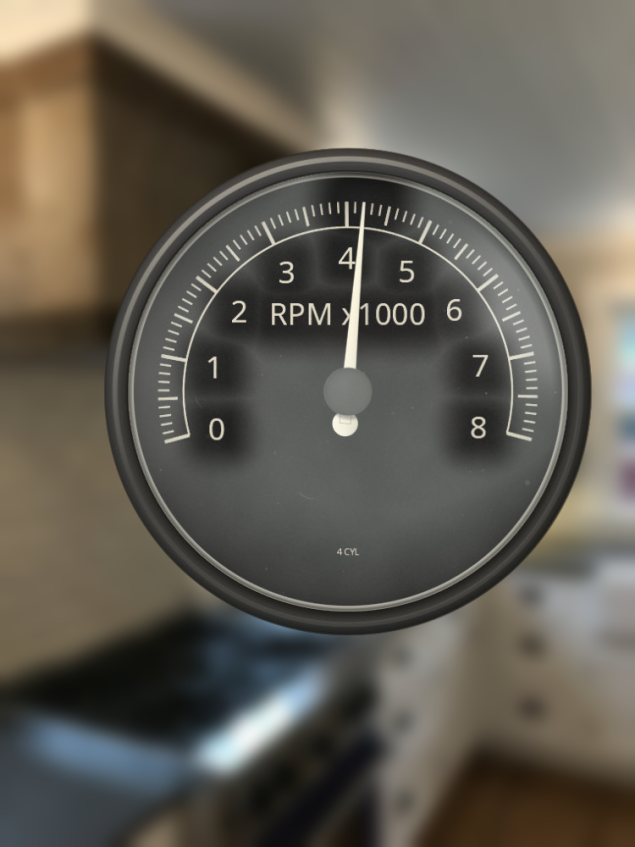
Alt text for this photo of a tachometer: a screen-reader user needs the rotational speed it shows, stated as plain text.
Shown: 4200 rpm
